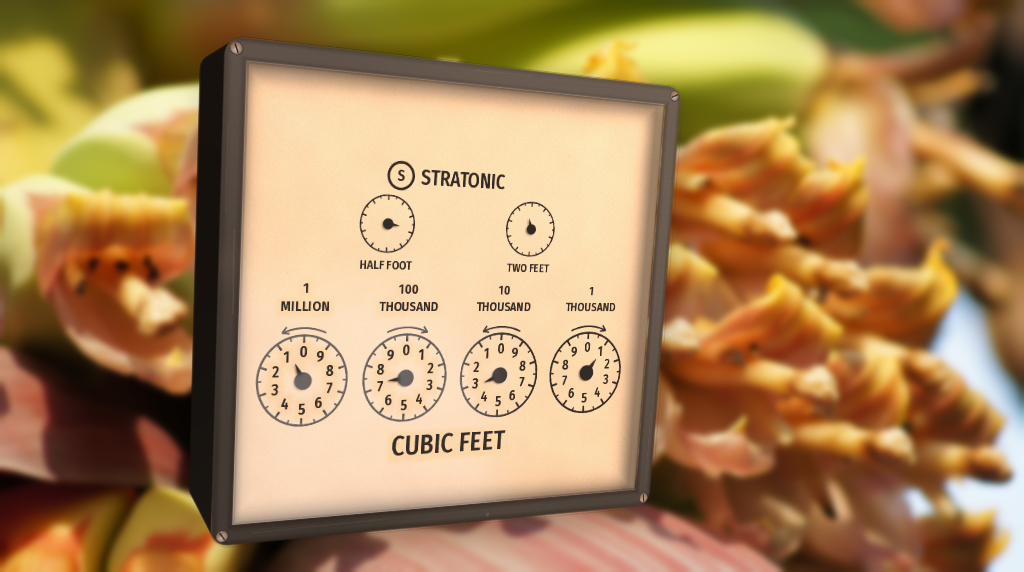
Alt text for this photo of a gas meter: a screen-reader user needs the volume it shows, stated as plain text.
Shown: 73100 ft³
